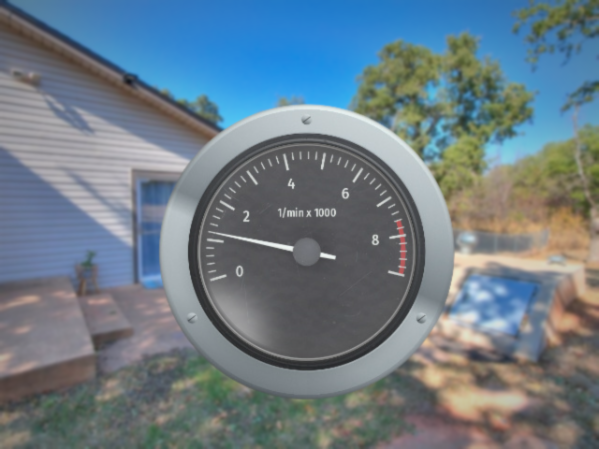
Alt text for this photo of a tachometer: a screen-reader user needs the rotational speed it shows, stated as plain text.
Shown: 1200 rpm
